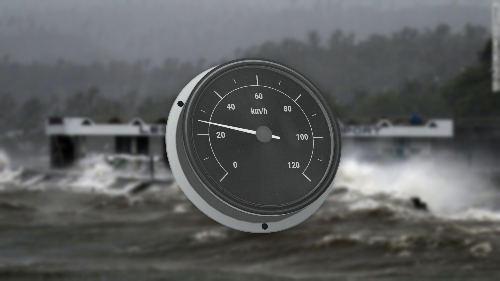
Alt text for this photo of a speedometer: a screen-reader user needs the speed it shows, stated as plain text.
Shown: 25 km/h
